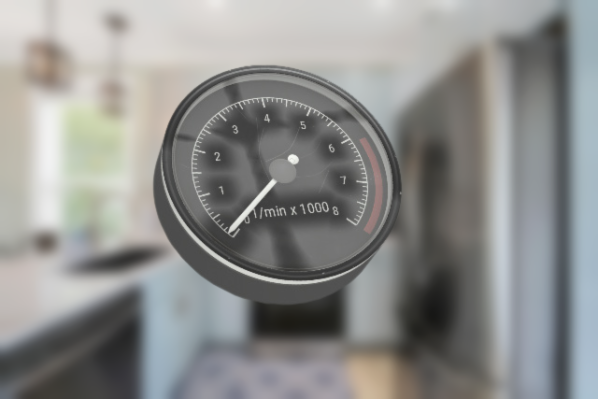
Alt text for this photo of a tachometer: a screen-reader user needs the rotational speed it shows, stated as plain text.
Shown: 100 rpm
